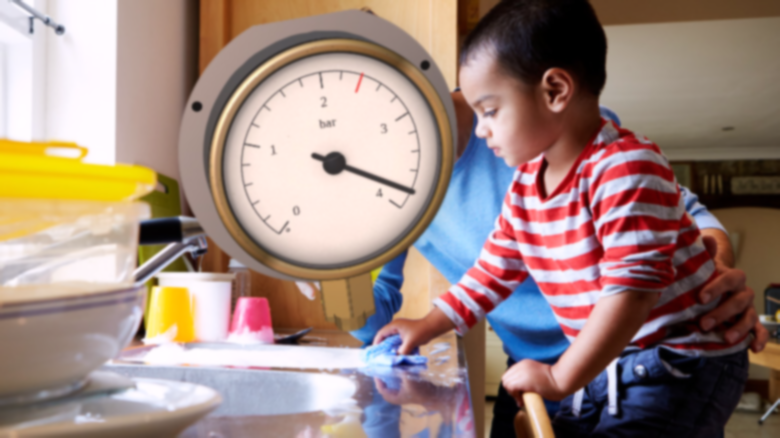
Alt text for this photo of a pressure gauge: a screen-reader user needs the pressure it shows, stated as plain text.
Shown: 3.8 bar
